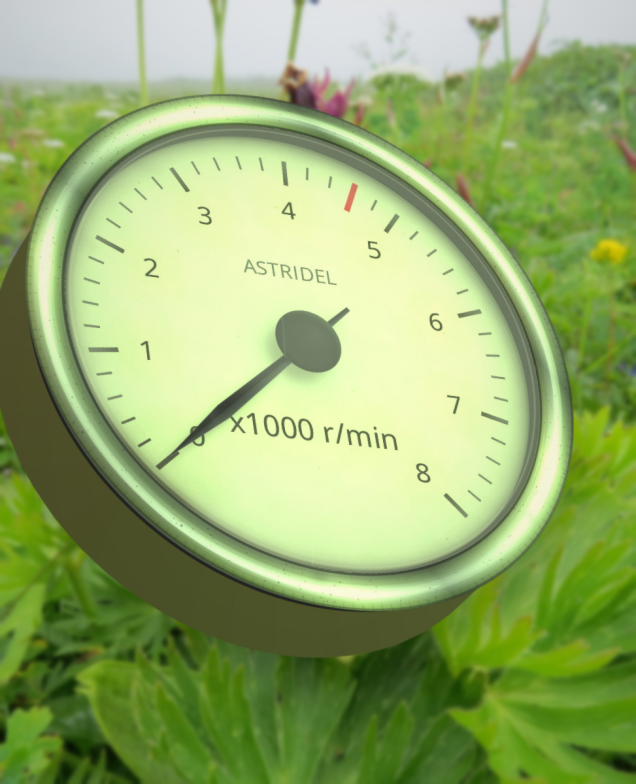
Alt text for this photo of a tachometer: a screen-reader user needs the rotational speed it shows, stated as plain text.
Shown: 0 rpm
